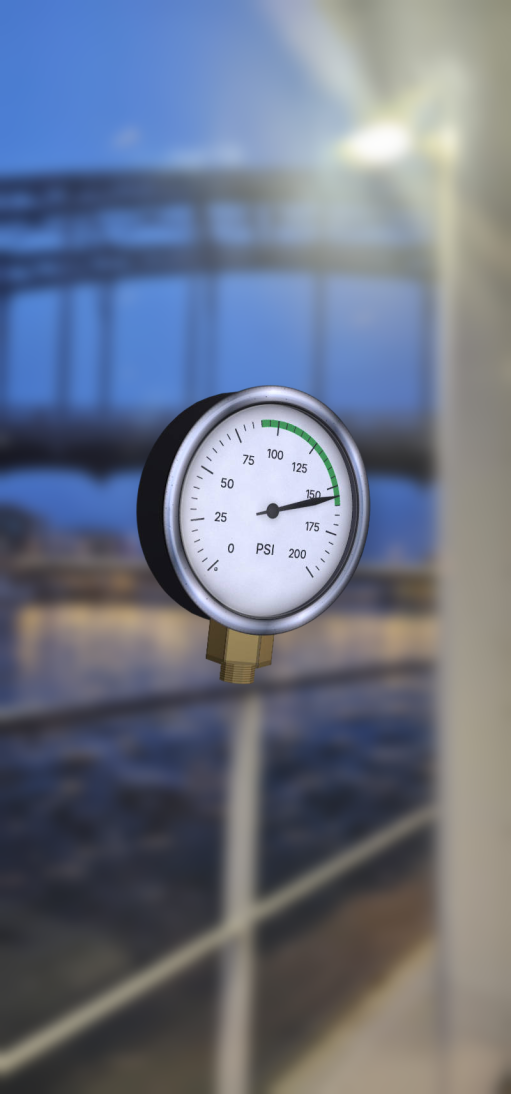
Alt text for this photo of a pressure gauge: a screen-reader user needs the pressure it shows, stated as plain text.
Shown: 155 psi
